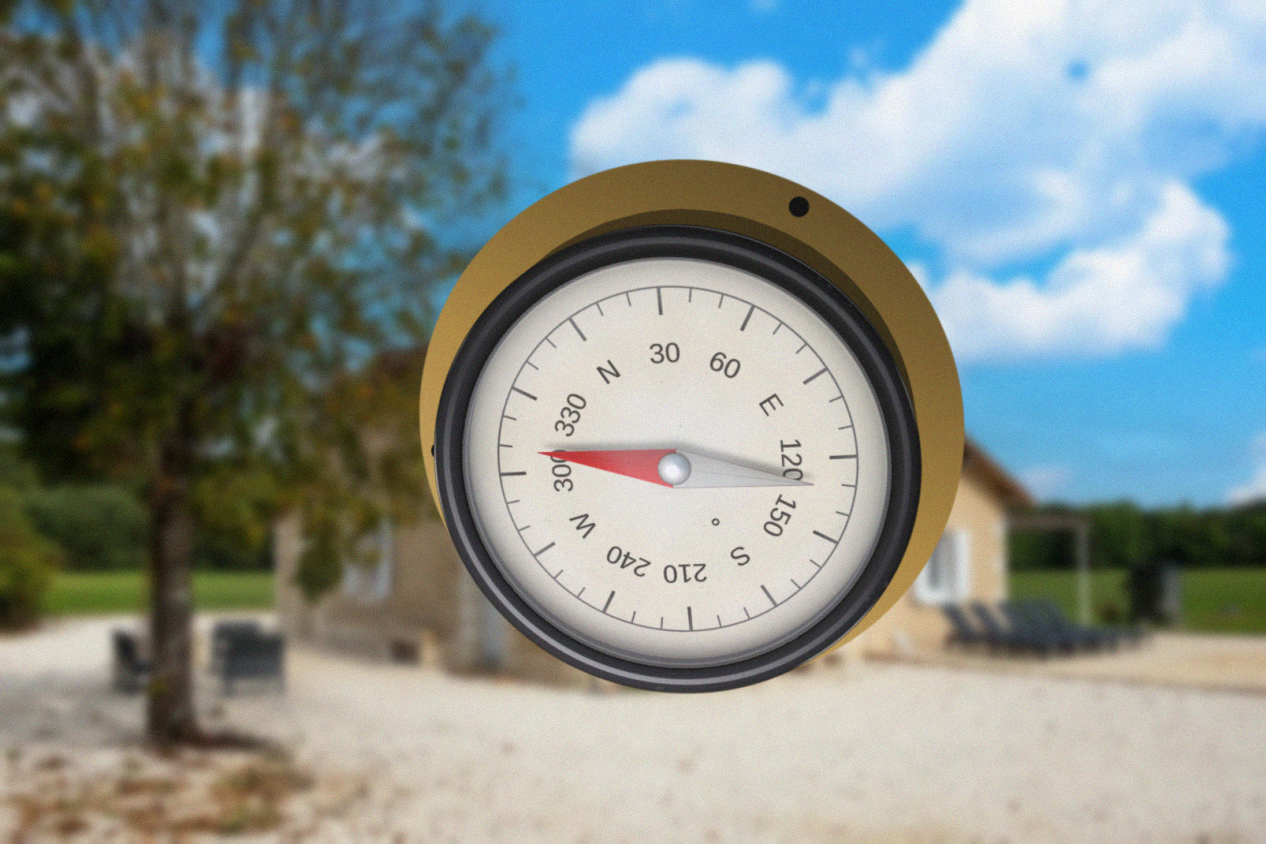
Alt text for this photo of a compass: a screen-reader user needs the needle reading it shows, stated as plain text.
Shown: 310 °
